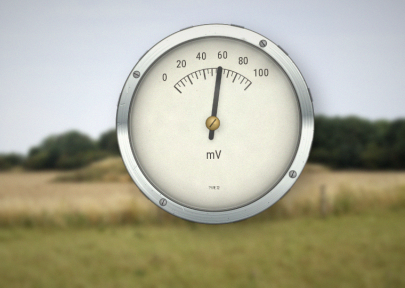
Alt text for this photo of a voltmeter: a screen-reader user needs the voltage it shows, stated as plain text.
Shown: 60 mV
